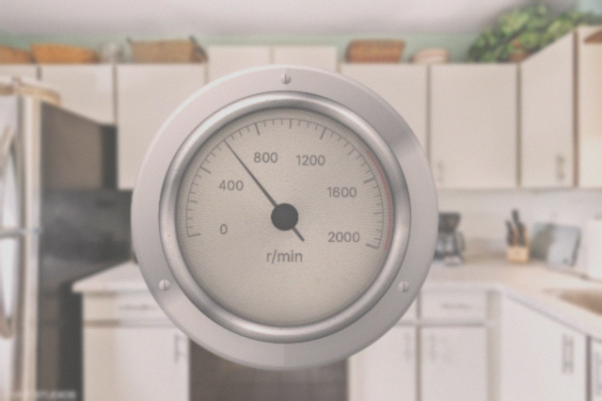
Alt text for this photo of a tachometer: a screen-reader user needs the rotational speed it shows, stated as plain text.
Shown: 600 rpm
